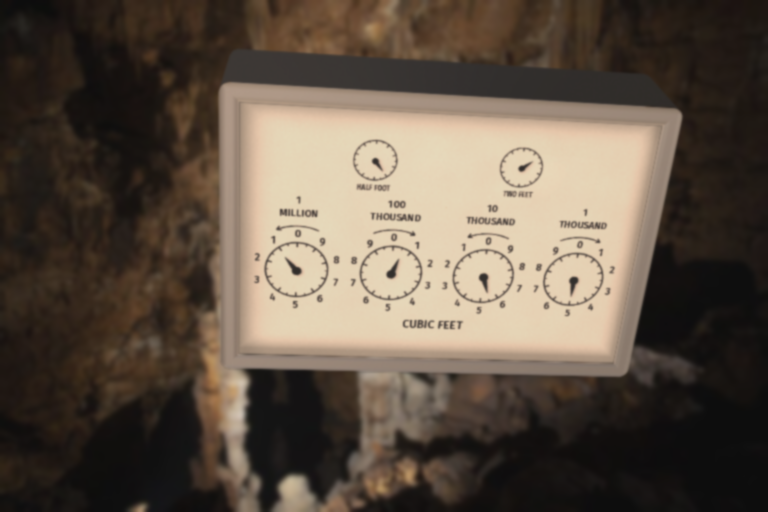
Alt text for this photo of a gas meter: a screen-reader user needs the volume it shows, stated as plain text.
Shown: 105500 ft³
